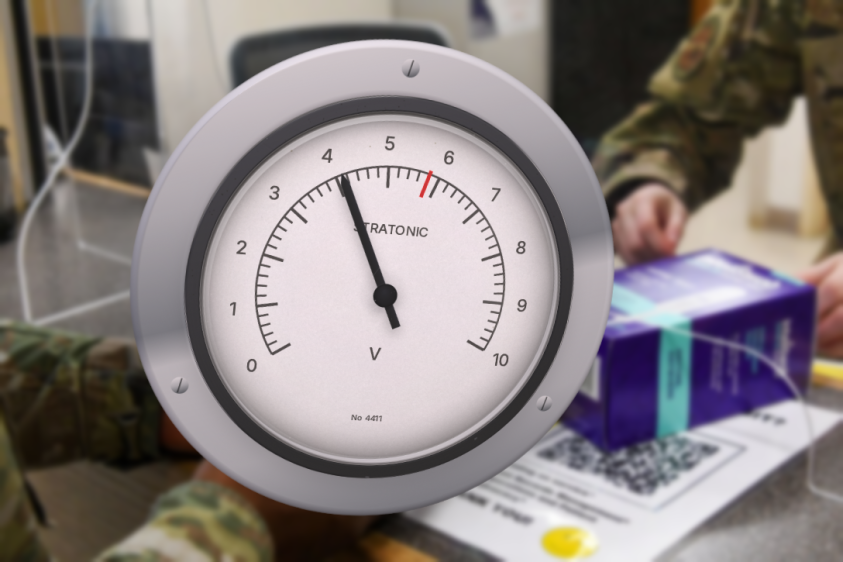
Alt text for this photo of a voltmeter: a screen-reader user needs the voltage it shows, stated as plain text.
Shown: 4.1 V
